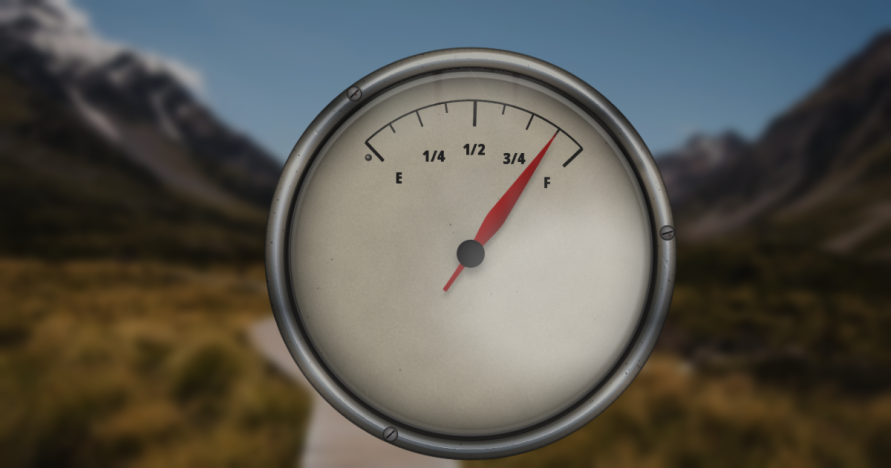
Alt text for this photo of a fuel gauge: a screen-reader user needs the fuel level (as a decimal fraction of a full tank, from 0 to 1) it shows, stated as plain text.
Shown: 0.875
